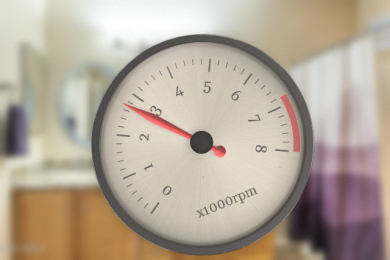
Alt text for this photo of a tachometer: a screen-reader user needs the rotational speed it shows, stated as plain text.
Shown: 2700 rpm
